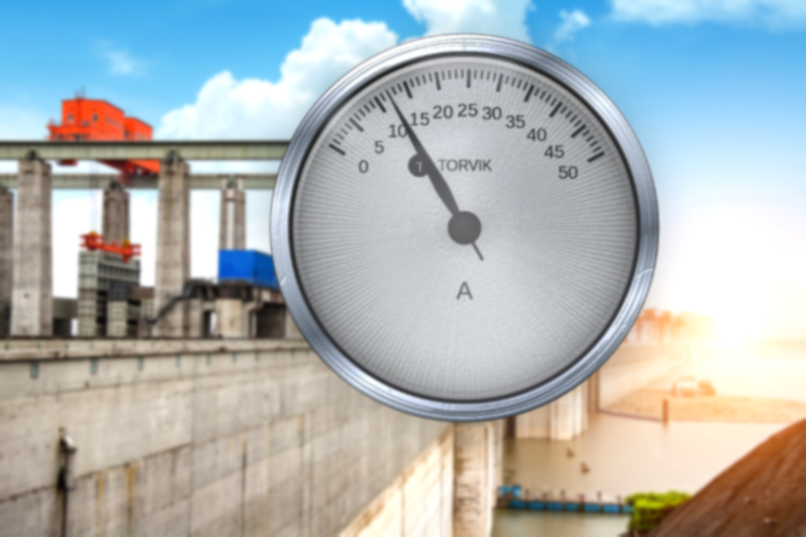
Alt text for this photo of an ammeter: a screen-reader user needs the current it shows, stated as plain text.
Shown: 12 A
